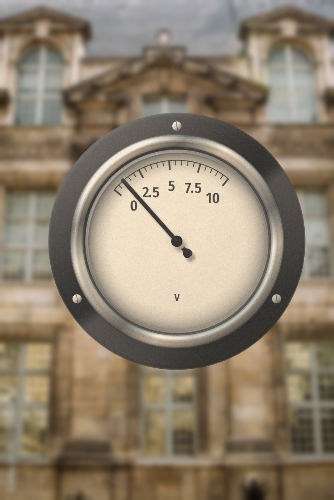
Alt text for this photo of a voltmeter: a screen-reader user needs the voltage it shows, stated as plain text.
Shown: 1 V
